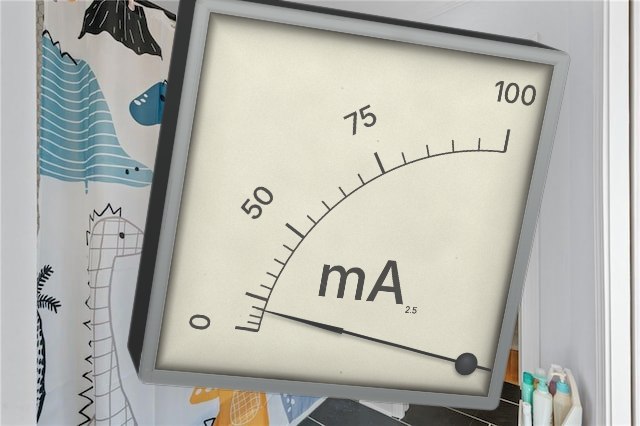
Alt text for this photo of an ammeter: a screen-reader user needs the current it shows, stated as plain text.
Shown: 20 mA
